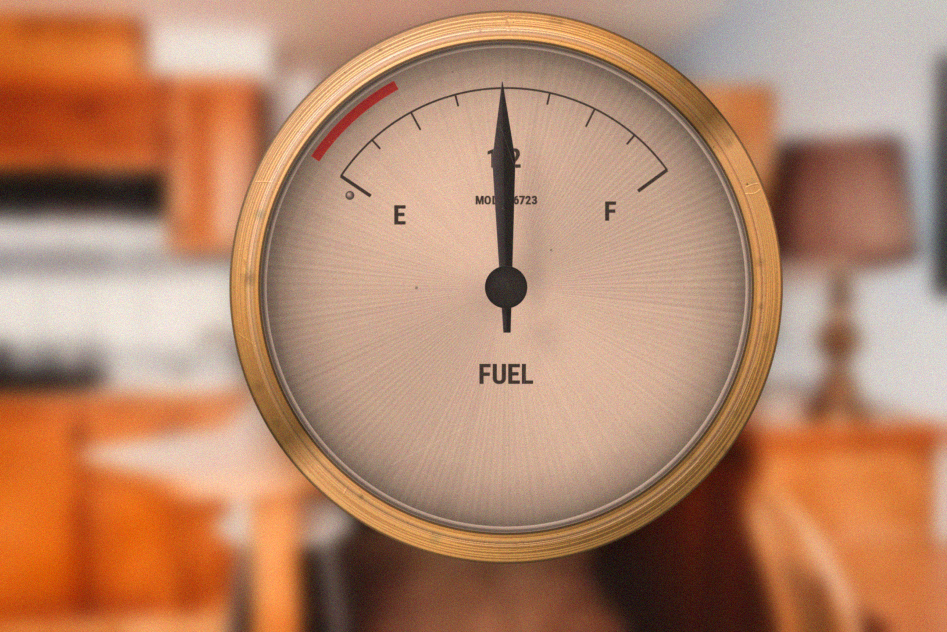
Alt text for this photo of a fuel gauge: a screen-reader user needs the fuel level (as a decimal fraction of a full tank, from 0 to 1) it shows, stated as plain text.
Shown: 0.5
